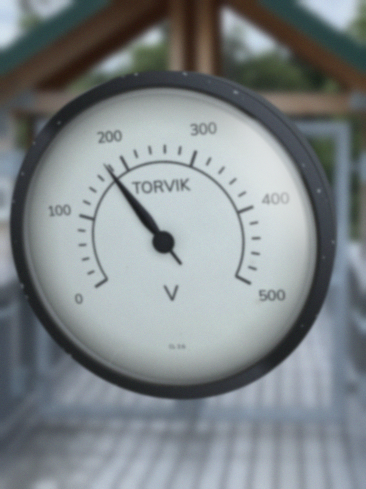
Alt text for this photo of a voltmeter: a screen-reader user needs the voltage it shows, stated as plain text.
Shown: 180 V
